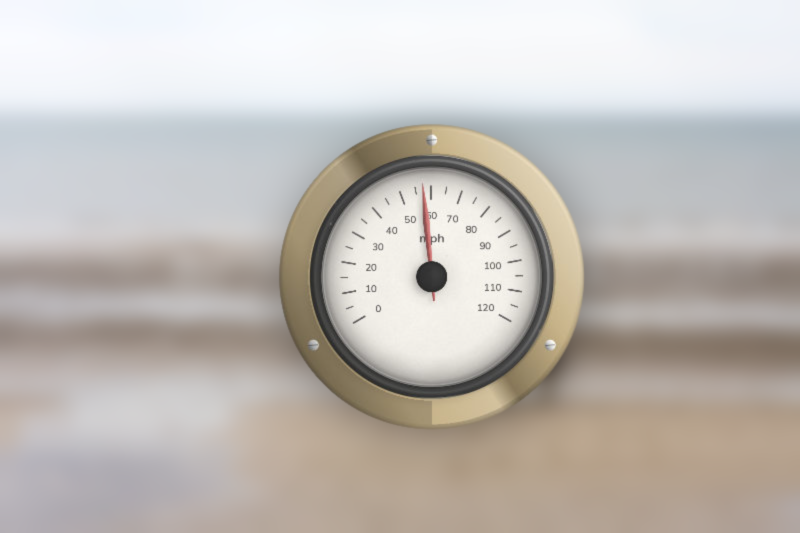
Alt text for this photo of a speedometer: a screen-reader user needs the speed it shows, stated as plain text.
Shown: 57.5 mph
